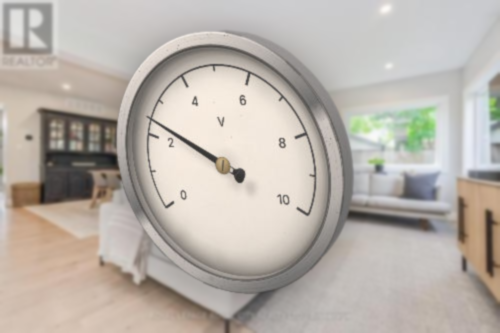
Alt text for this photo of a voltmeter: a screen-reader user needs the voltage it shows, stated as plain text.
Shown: 2.5 V
